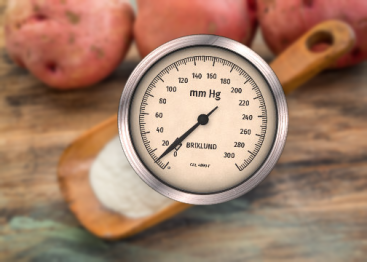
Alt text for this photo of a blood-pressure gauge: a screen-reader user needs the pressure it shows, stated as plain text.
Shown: 10 mmHg
